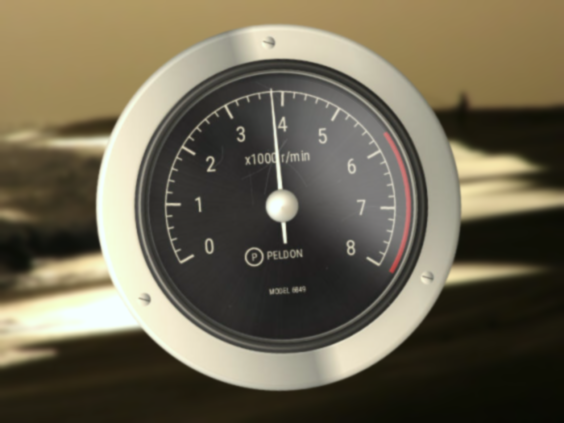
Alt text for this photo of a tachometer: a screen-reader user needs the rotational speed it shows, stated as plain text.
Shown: 3800 rpm
